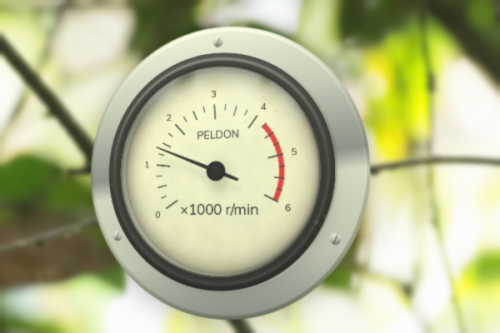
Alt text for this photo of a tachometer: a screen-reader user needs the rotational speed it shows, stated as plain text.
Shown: 1375 rpm
